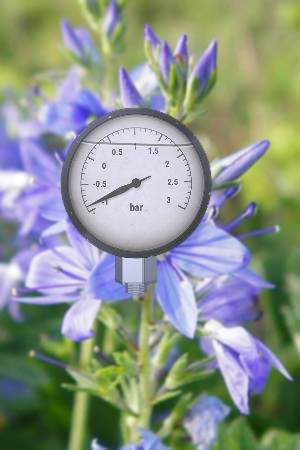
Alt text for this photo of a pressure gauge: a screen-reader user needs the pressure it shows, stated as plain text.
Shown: -0.9 bar
